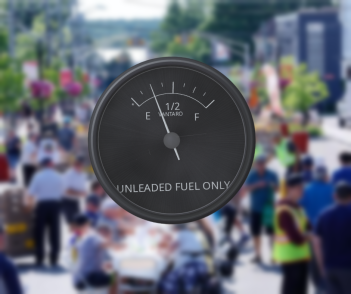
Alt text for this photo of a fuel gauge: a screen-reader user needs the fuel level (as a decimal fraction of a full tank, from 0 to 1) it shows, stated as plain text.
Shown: 0.25
